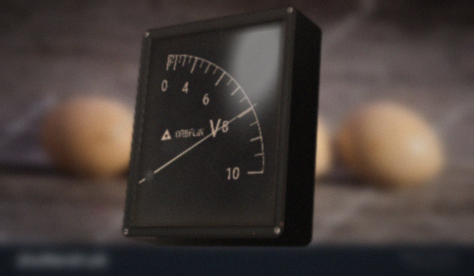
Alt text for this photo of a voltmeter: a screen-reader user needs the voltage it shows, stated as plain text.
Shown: 8 V
